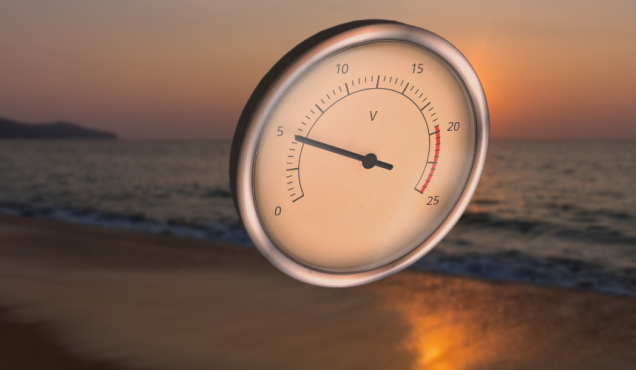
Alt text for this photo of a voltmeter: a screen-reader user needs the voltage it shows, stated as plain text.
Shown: 5 V
